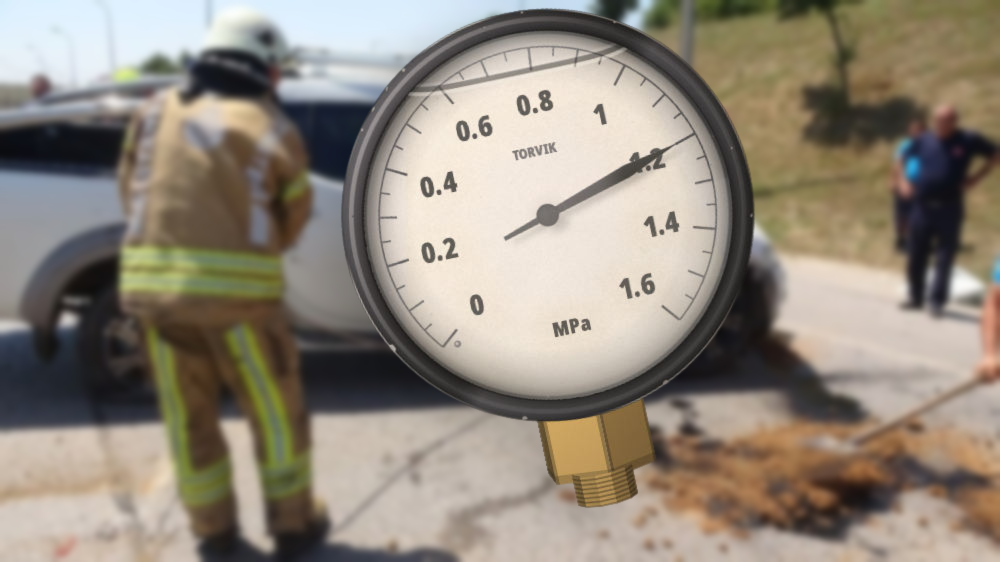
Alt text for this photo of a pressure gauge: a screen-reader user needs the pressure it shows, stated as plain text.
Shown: 1.2 MPa
